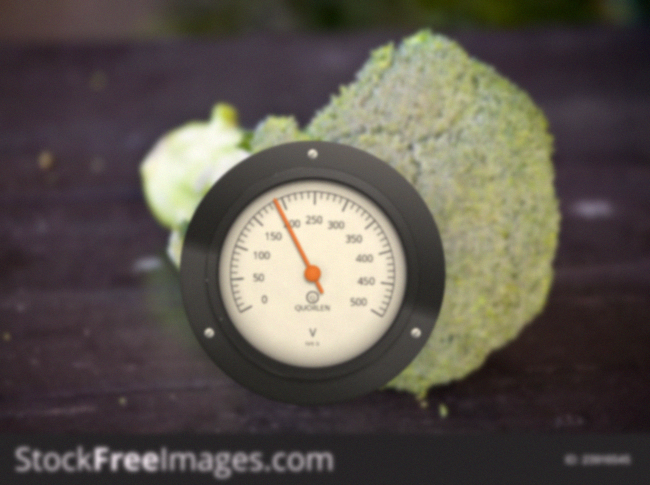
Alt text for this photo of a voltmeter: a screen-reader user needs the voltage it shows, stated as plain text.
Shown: 190 V
